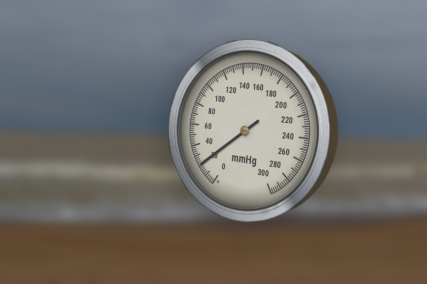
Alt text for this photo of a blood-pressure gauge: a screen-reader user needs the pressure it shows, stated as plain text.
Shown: 20 mmHg
